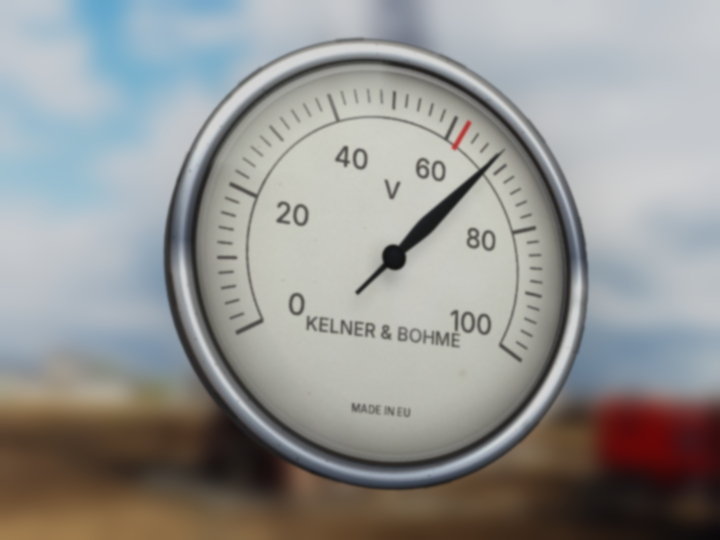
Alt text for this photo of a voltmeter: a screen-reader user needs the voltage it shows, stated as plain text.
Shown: 68 V
